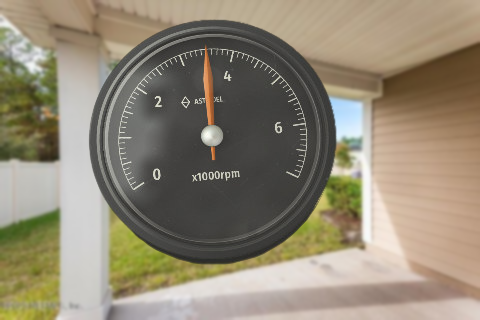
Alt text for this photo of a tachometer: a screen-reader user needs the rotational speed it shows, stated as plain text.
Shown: 3500 rpm
